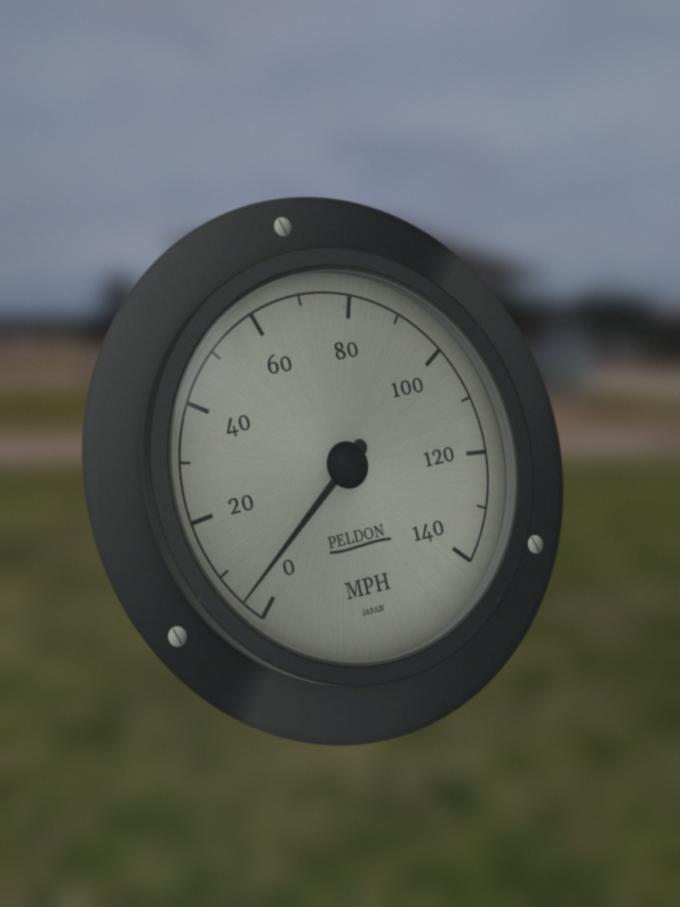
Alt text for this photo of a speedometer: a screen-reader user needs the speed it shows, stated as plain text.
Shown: 5 mph
